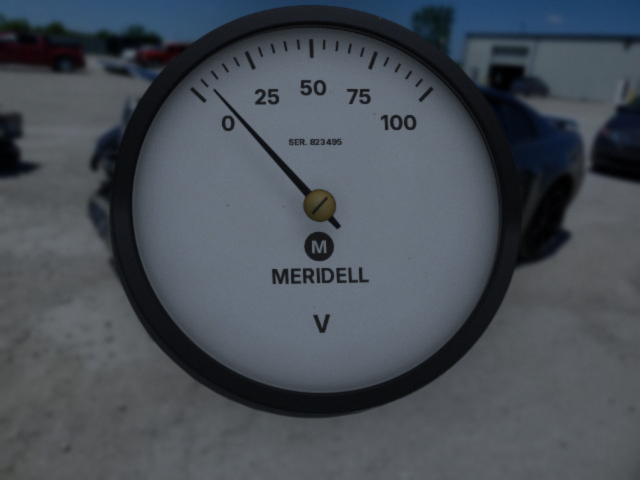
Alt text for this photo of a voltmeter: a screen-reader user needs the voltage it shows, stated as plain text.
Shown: 5 V
